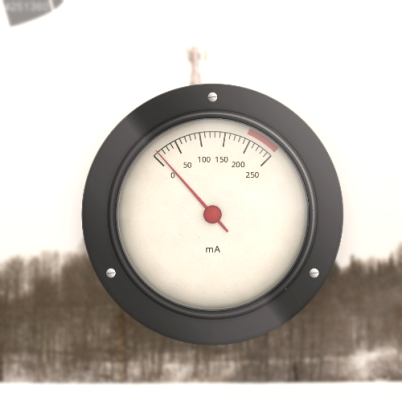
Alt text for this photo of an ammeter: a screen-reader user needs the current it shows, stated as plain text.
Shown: 10 mA
